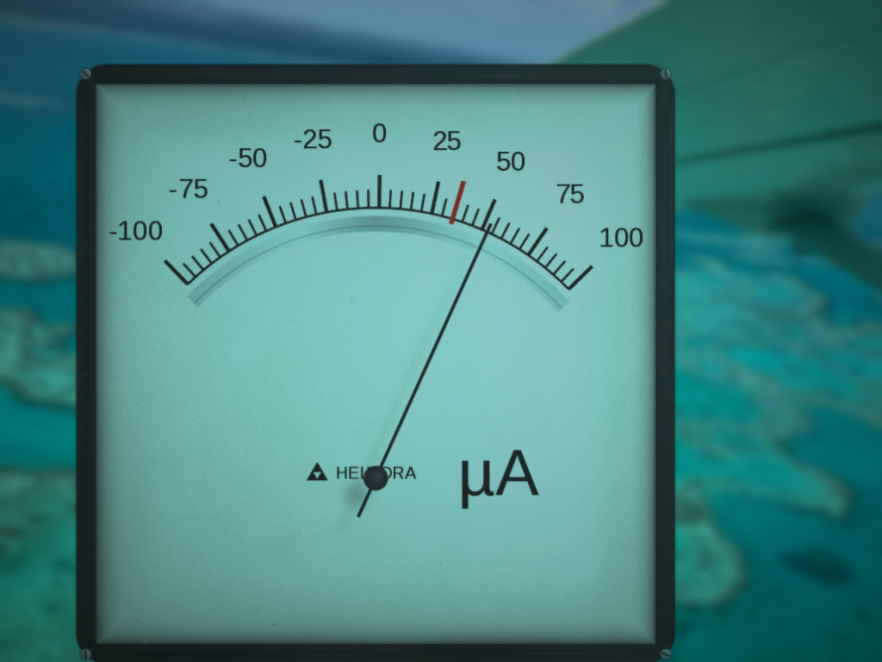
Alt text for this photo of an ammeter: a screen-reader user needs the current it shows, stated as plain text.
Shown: 52.5 µA
